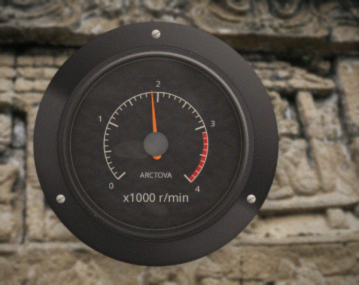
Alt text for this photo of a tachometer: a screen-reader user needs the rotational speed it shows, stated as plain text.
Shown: 1900 rpm
